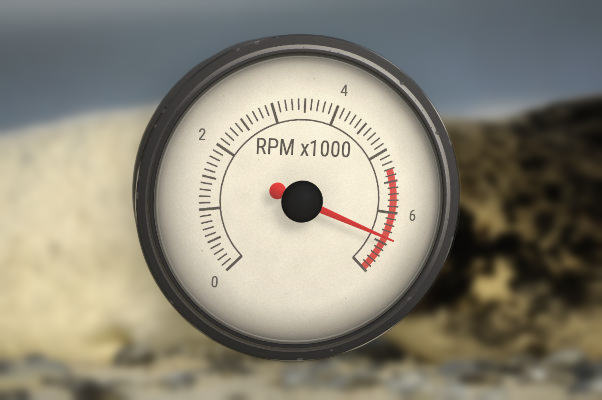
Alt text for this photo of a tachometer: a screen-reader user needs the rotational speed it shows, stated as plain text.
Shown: 6400 rpm
